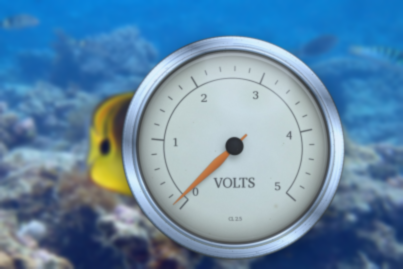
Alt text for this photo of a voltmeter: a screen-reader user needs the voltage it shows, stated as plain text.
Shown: 0.1 V
